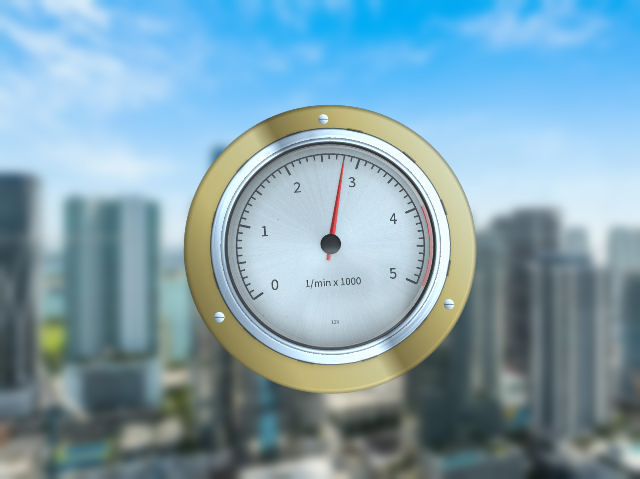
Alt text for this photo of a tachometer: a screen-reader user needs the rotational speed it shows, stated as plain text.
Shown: 2800 rpm
